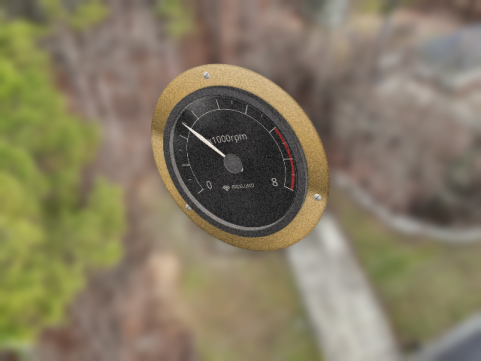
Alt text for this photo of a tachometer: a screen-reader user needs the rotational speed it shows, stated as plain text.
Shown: 2500 rpm
